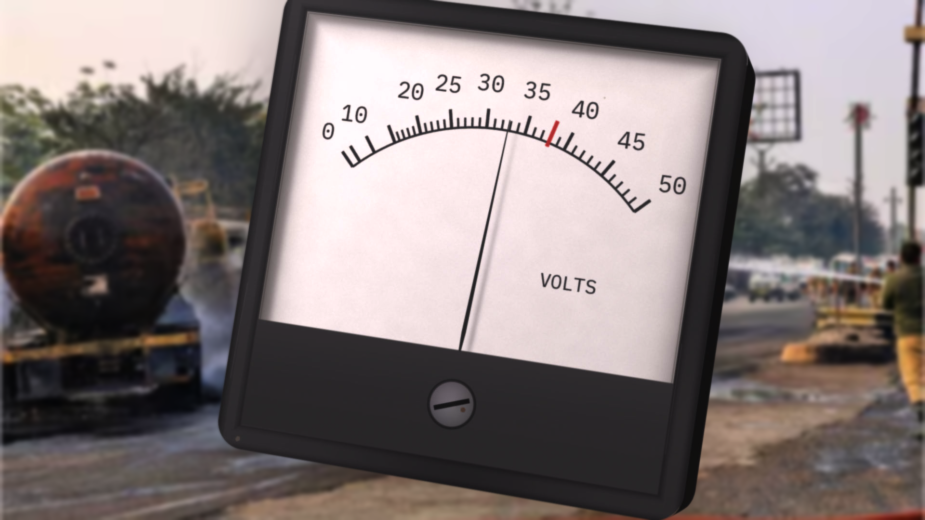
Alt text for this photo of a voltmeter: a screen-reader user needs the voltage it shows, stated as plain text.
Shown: 33 V
